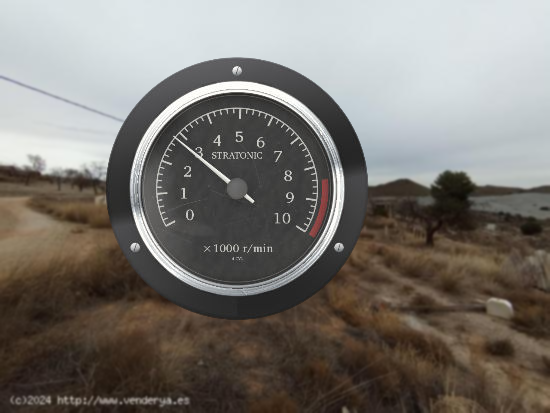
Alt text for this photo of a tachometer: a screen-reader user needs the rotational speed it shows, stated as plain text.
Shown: 2800 rpm
